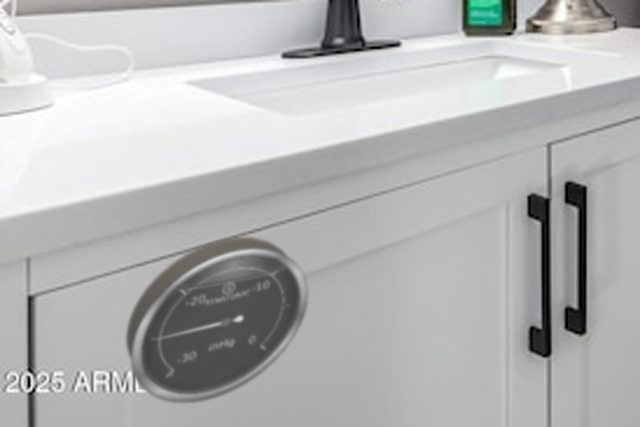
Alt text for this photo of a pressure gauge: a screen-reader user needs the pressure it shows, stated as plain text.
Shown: -25 inHg
